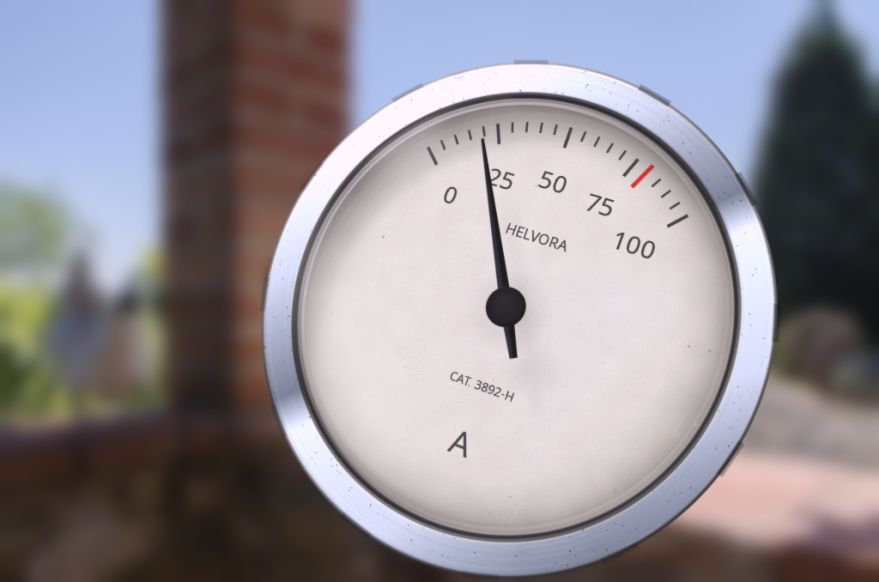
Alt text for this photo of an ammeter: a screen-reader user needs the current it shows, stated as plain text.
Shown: 20 A
